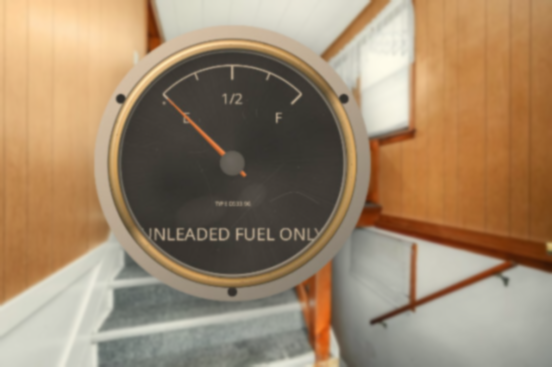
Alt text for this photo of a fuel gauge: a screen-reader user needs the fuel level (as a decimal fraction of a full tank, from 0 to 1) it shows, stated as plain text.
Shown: 0
